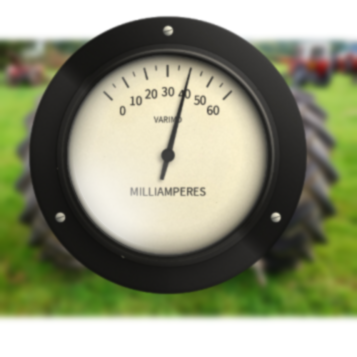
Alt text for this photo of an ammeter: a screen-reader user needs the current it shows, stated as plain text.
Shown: 40 mA
